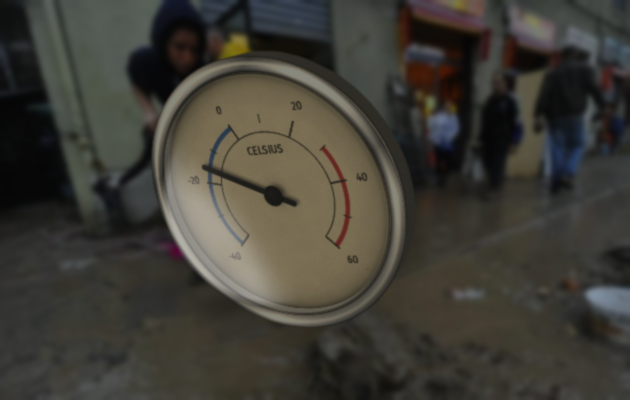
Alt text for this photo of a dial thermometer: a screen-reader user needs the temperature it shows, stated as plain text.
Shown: -15 °C
